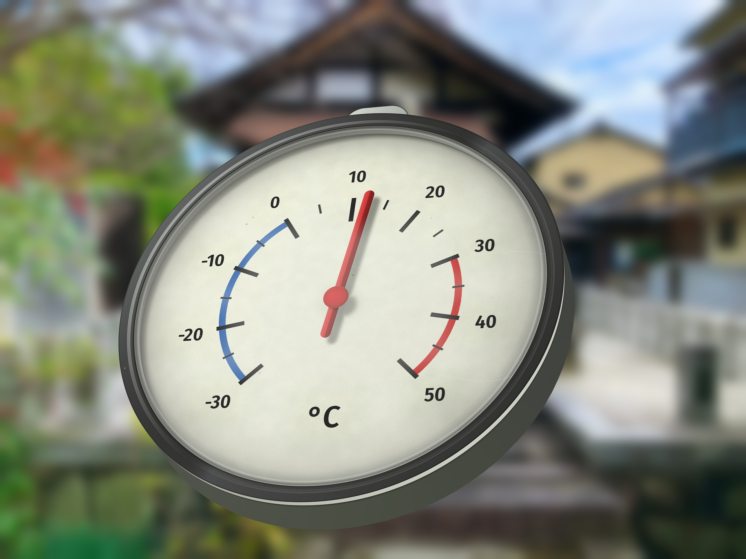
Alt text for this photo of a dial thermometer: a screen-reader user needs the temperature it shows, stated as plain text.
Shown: 12.5 °C
